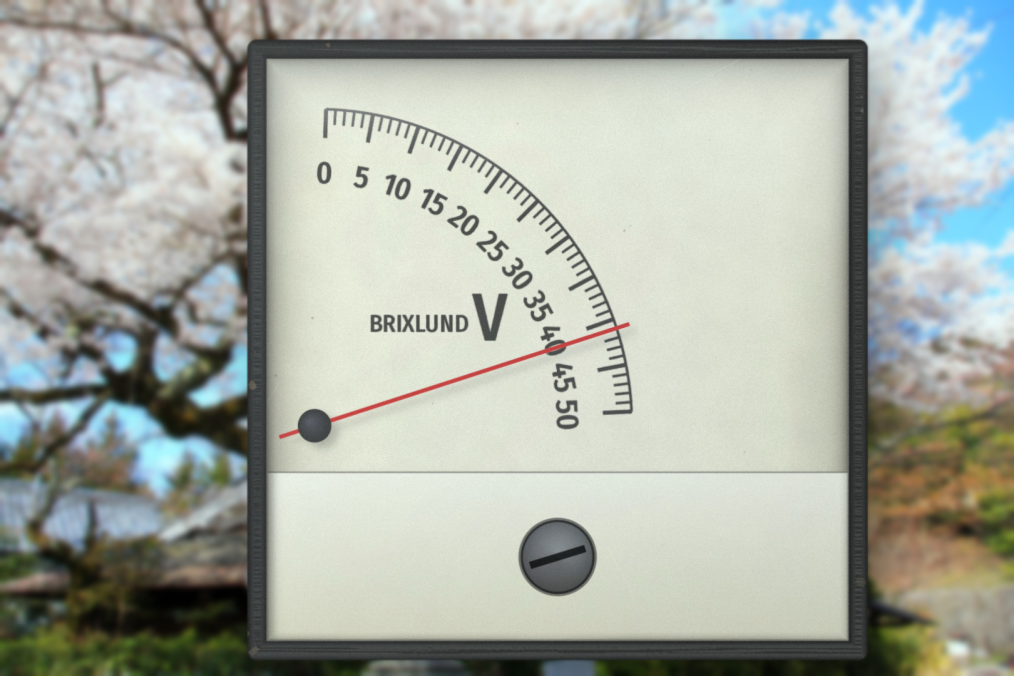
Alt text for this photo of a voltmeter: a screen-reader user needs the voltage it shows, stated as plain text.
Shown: 41 V
